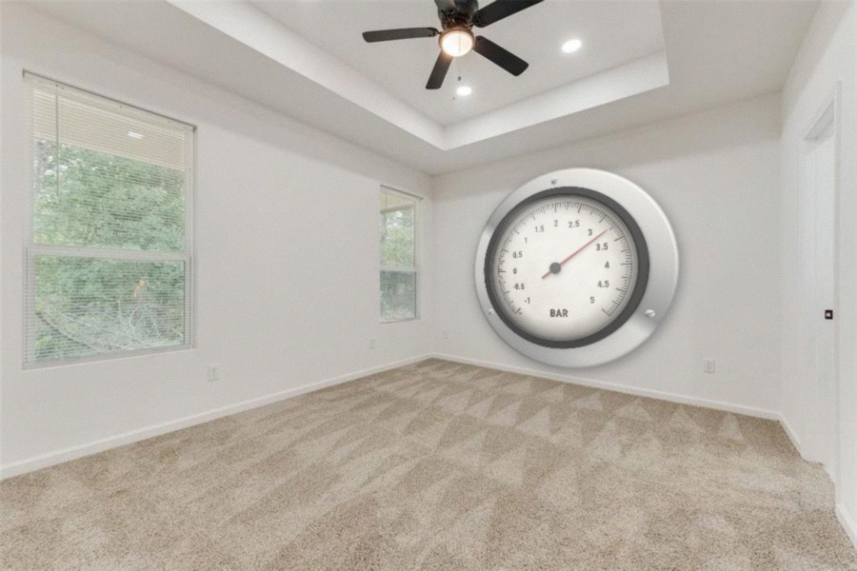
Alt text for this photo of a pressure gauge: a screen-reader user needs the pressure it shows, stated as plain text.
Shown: 3.25 bar
